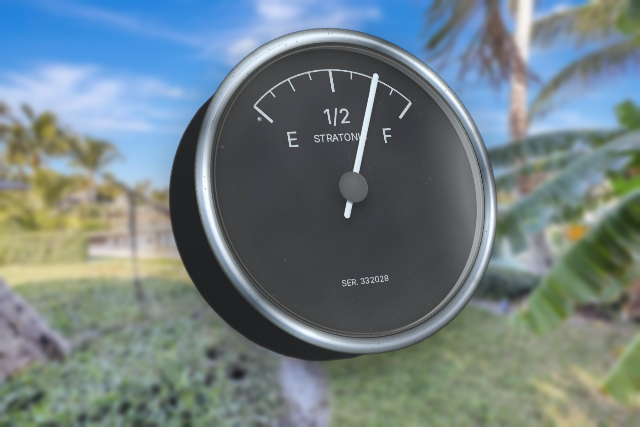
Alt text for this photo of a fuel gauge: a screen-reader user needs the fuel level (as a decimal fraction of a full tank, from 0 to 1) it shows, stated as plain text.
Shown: 0.75
